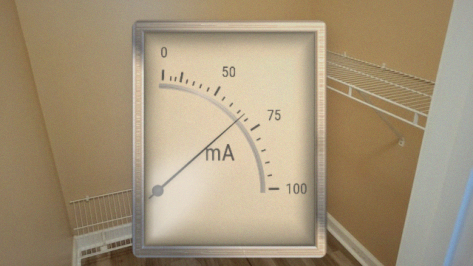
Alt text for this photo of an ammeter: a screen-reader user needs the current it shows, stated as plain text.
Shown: 67.5 mA
